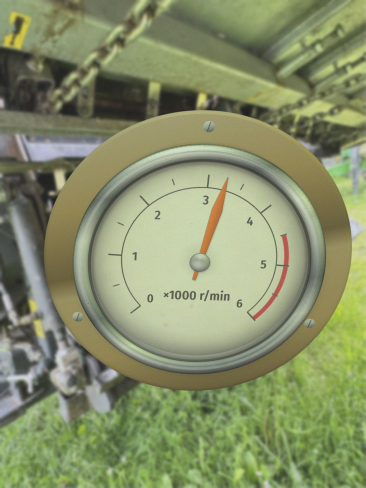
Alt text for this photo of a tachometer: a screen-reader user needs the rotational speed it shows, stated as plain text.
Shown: 3250 rpm
